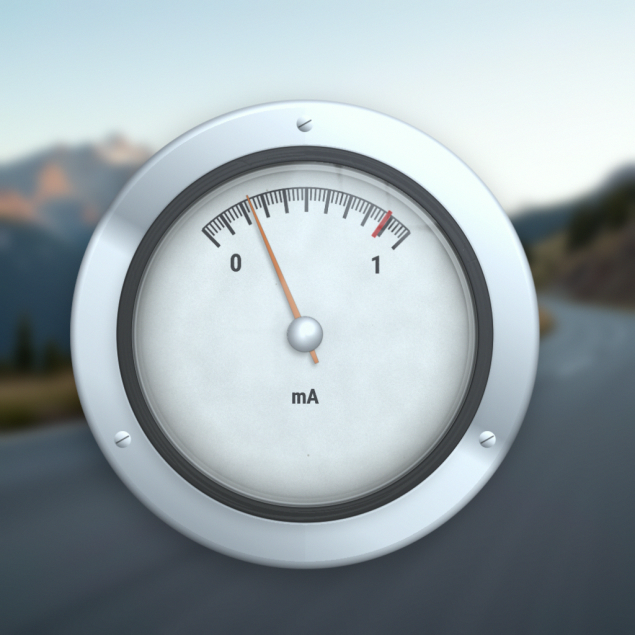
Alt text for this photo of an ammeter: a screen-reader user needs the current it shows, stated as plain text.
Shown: 0.24 mA
